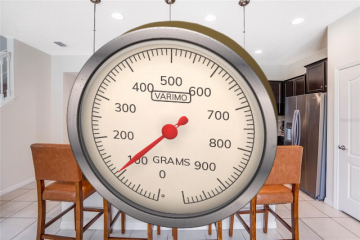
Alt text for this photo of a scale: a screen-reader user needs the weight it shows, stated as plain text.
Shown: 110 g
